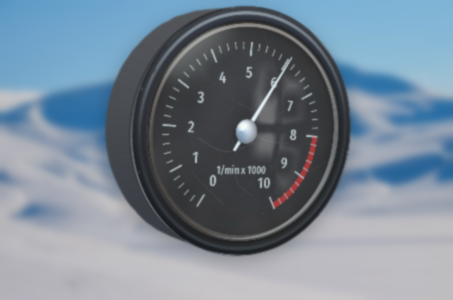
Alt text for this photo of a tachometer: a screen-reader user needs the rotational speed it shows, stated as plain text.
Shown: 6000 rpm
